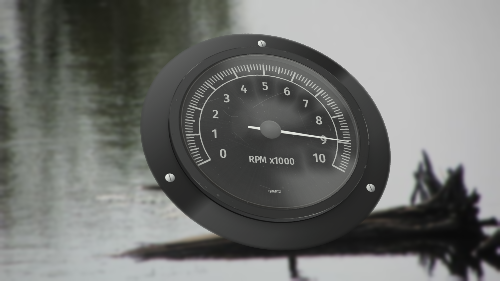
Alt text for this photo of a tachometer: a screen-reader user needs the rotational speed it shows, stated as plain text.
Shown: 9000 rpm
